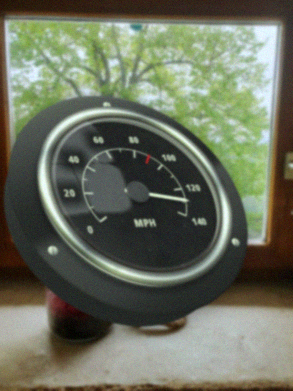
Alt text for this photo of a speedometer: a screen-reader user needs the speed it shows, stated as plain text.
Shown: 130 mph
